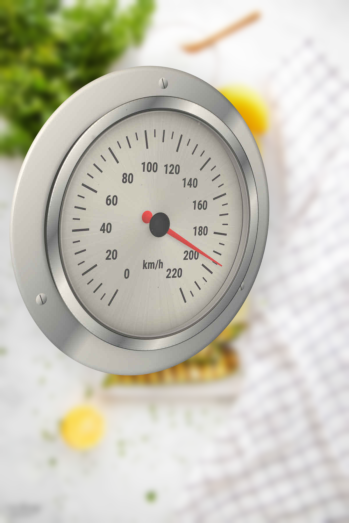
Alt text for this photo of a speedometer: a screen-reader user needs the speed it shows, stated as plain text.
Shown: 195 km/h
